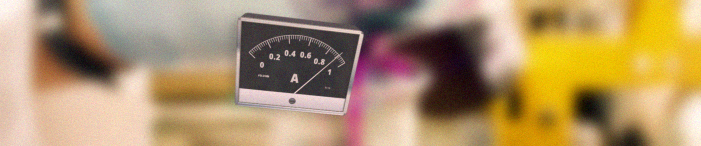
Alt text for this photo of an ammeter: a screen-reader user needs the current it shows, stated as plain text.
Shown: 0.9 A
